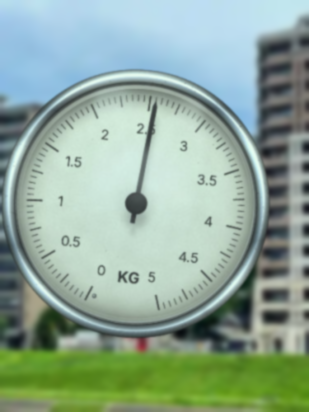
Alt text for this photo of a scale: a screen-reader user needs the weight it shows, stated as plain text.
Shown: 2.55 kg
